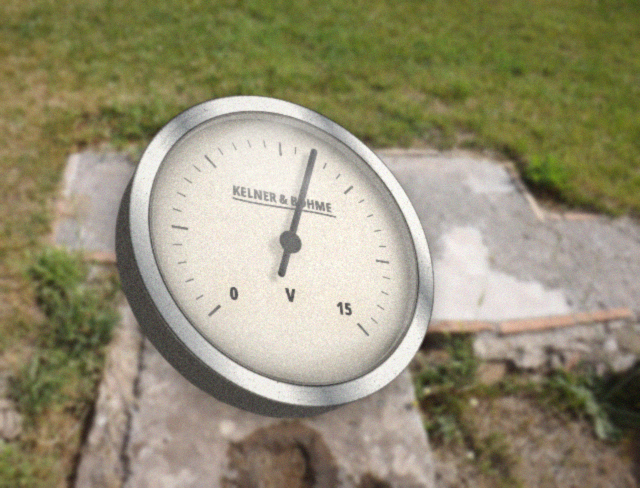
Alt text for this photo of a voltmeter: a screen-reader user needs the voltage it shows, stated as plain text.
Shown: 8.5 V
